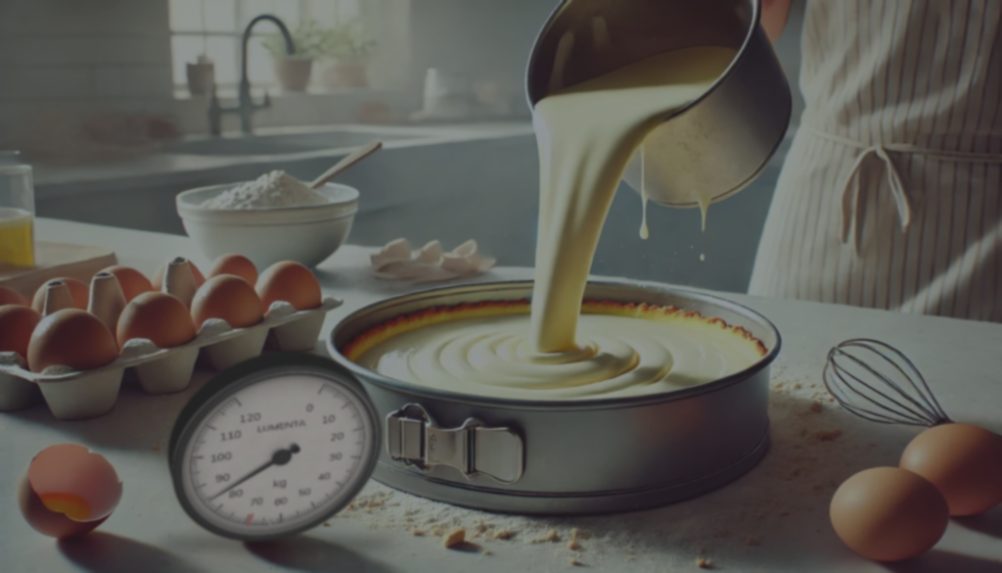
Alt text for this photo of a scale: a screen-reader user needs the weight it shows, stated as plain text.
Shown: 85 kg
